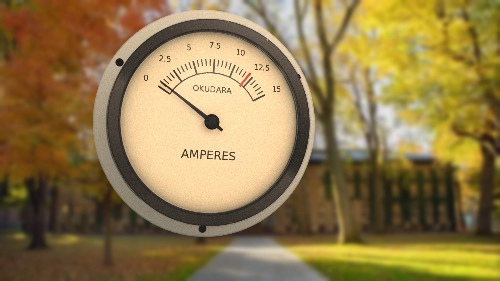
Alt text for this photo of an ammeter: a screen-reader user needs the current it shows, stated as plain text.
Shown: 0.5 A
